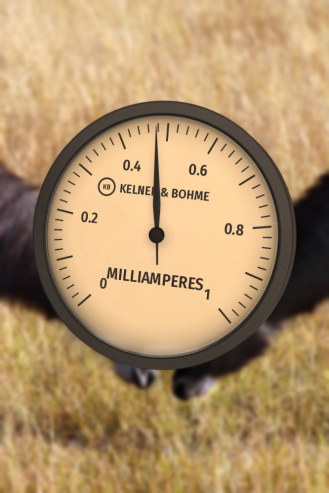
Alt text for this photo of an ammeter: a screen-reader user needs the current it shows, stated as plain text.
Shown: 0.48 mA
